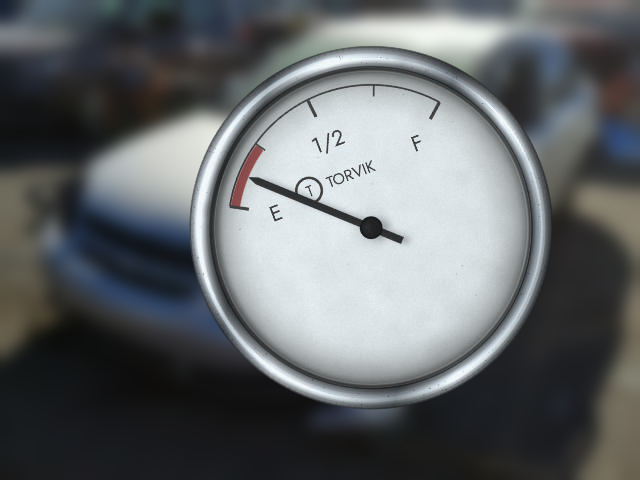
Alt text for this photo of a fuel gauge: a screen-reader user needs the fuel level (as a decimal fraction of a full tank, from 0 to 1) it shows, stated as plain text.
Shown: 0.125
